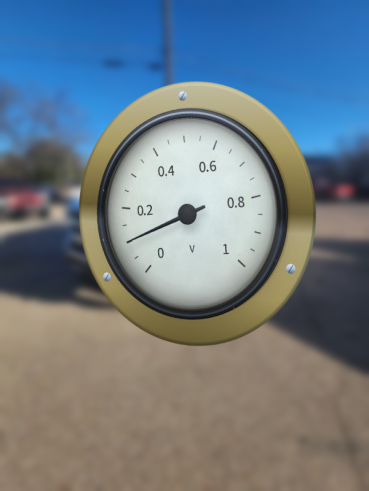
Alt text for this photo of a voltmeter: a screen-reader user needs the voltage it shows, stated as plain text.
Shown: 0.1 V
